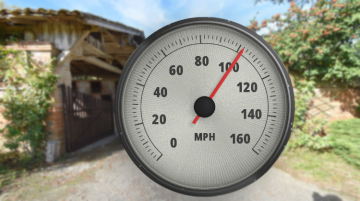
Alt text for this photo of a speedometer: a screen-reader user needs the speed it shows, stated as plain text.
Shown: 102 mph
